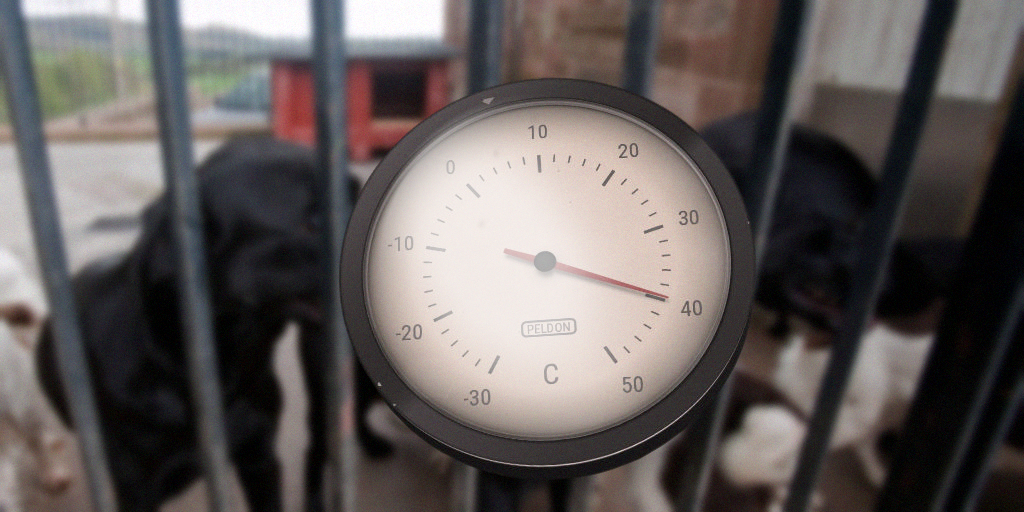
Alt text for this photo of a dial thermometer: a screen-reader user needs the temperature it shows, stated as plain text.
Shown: 40 °C
